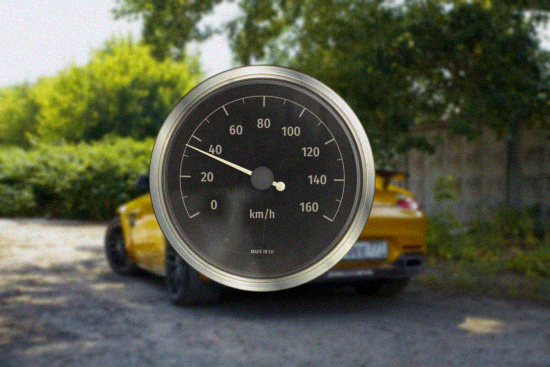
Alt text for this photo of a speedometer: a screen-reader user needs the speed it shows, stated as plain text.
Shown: 35 km/h
